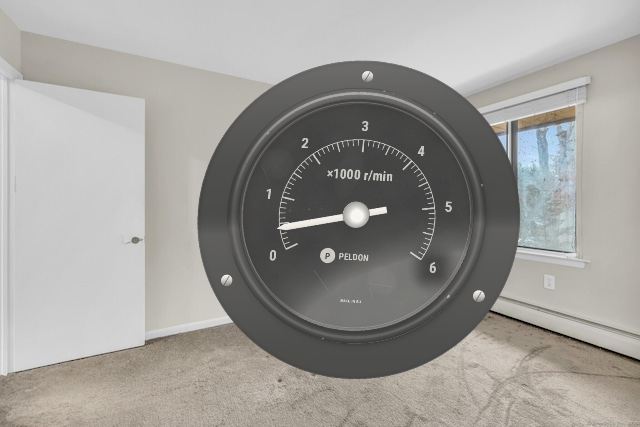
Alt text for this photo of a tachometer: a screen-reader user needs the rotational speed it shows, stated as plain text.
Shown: 400 rpm
